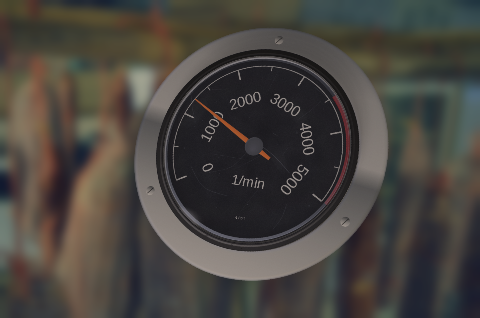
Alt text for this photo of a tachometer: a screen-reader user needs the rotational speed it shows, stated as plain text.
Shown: 1250 rpm
